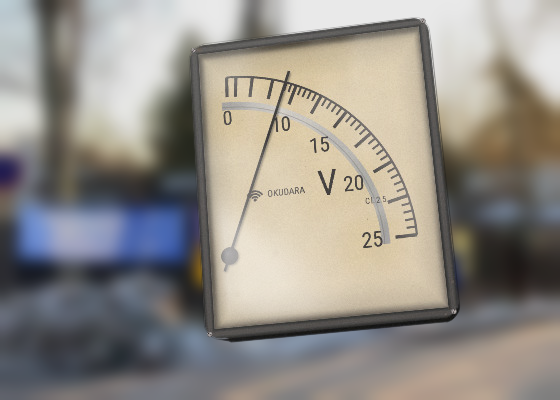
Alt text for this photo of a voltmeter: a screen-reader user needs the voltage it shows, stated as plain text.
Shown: 9 V
